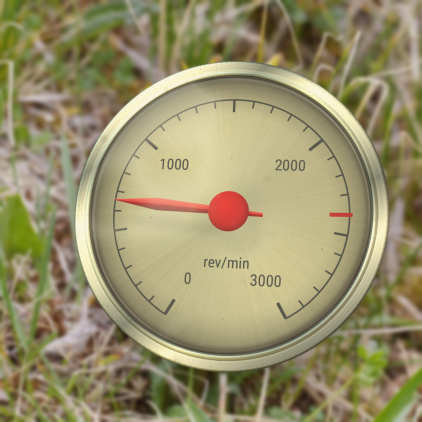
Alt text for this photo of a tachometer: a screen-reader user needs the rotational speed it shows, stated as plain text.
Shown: 650 rpm
